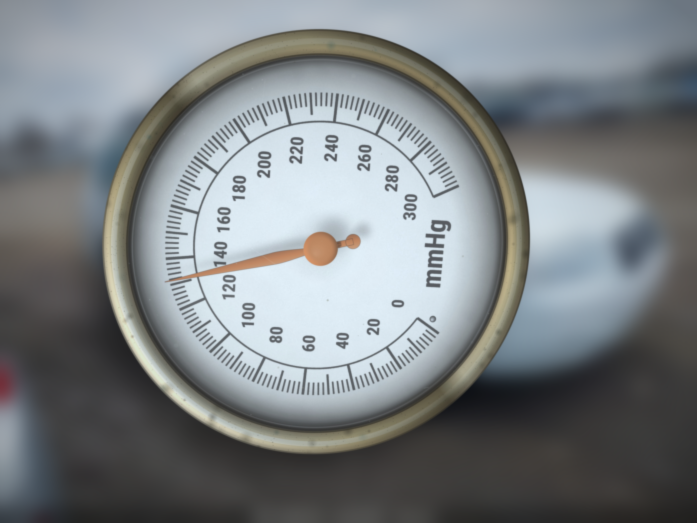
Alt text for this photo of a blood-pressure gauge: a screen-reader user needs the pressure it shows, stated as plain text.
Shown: 132 mmHg
